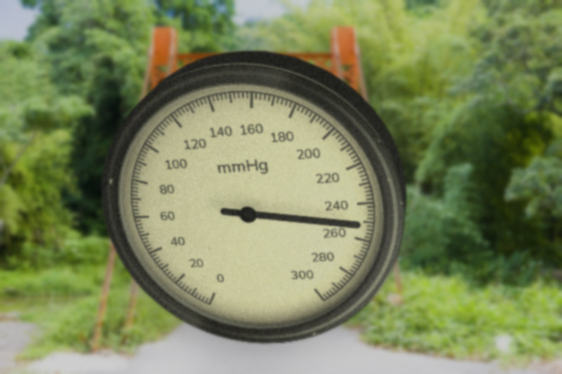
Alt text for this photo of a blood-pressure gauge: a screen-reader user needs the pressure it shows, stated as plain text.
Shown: 250 mmHg
